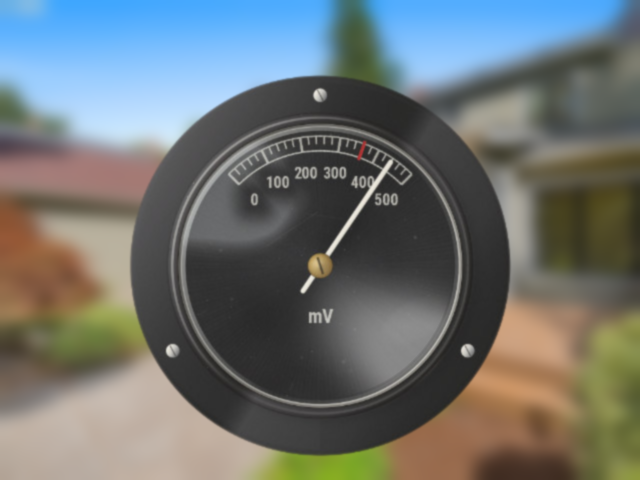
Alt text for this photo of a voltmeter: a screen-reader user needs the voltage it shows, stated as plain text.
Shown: 440 mV
